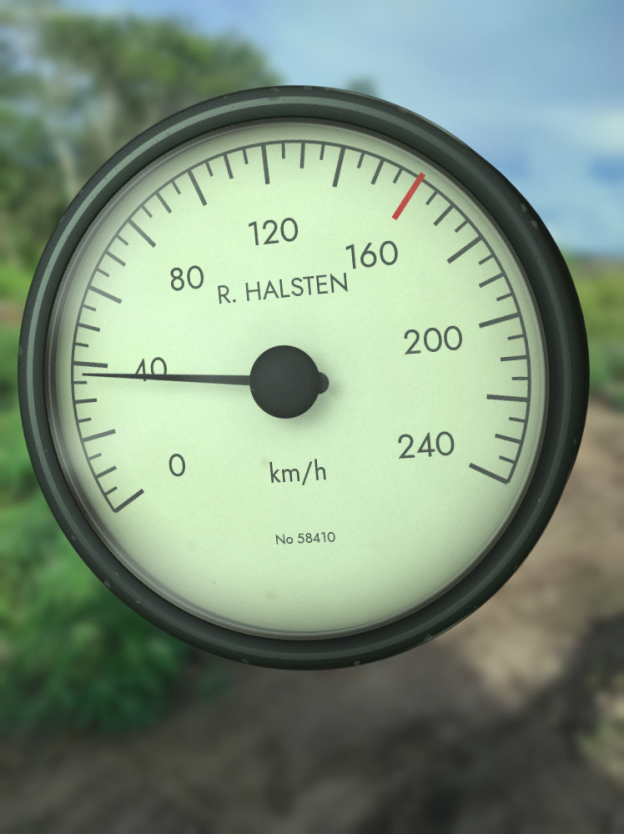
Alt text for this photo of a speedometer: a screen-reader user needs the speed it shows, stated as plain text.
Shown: 37.5 km/h
